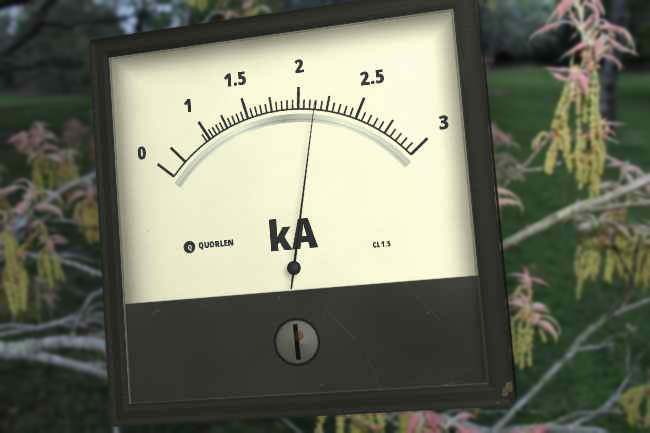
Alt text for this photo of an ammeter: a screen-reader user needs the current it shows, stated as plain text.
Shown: 2.15 kA
